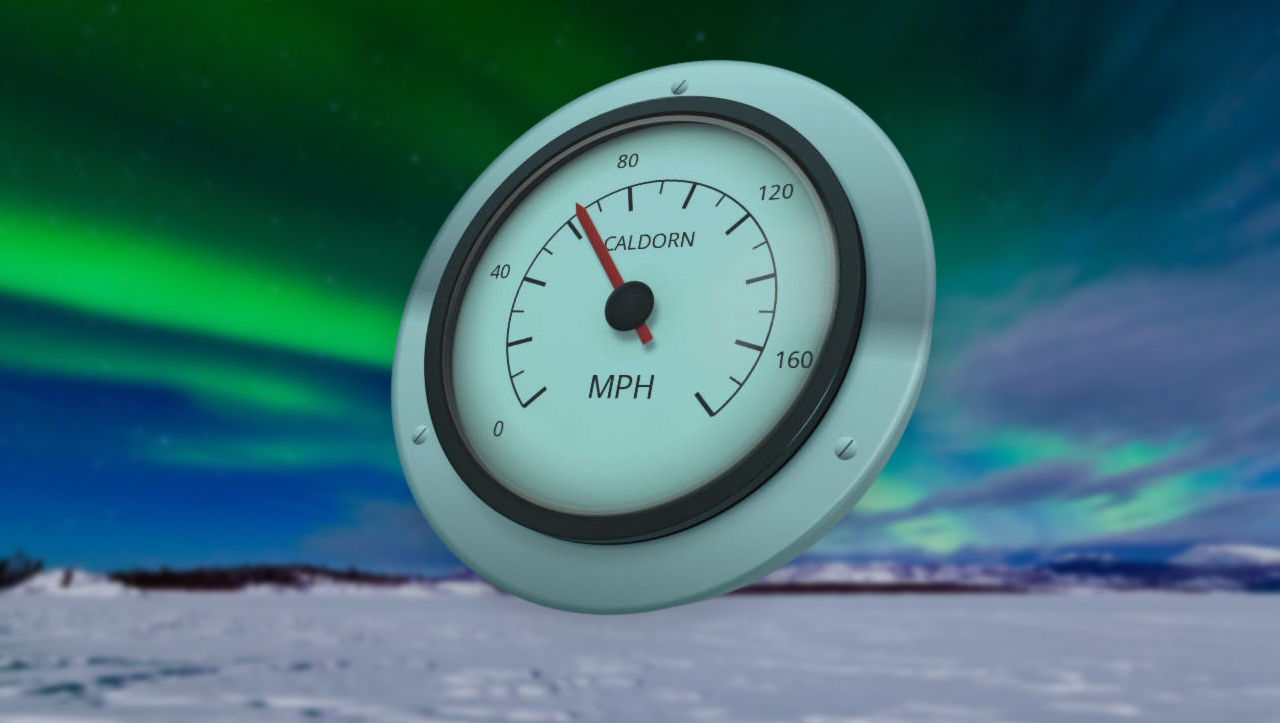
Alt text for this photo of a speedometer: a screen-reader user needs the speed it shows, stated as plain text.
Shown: 65 mph
